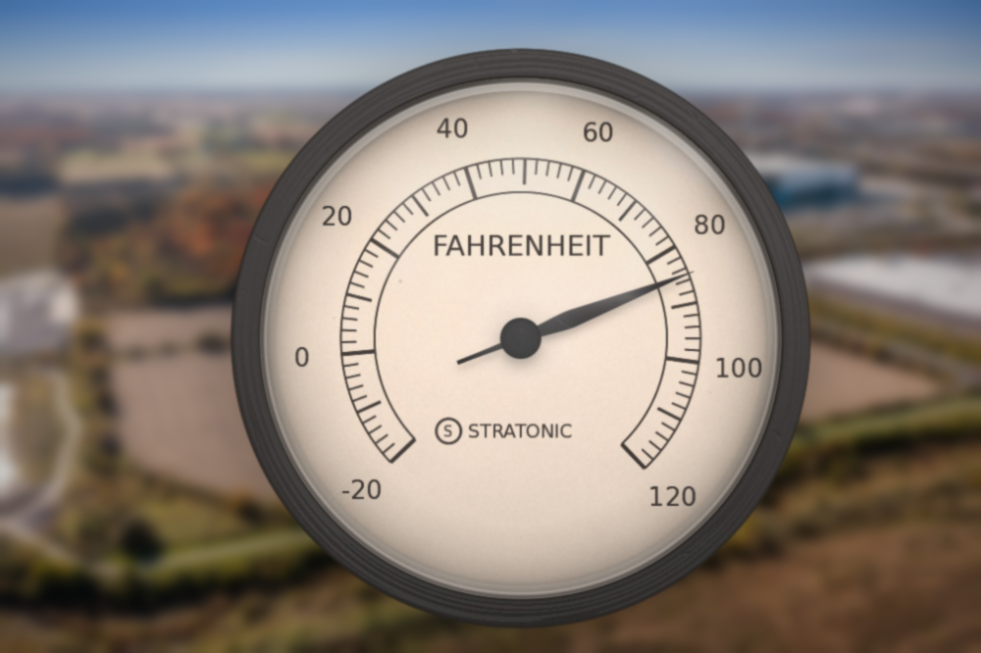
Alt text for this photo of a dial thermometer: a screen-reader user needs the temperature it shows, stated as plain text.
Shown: 85 °F
